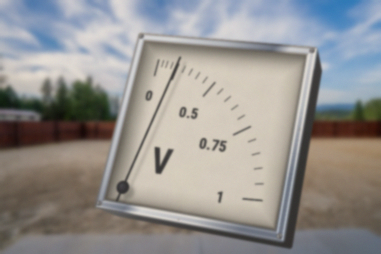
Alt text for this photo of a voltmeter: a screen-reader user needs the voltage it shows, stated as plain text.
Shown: 0.25 V
